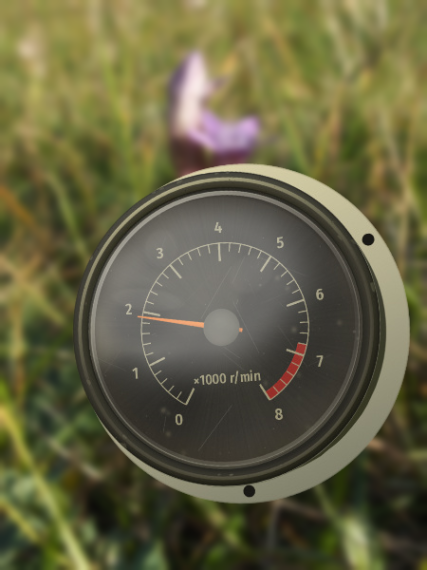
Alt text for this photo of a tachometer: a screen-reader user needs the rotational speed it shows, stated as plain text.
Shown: 1900 rpm
